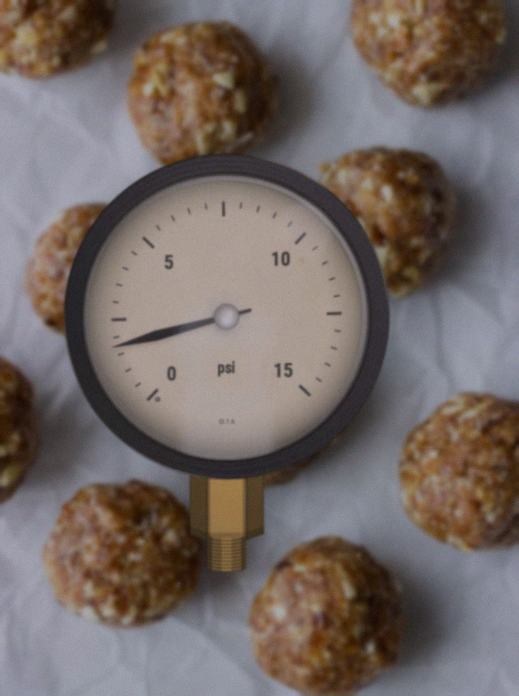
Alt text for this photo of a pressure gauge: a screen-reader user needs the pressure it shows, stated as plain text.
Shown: 1.75 psi
